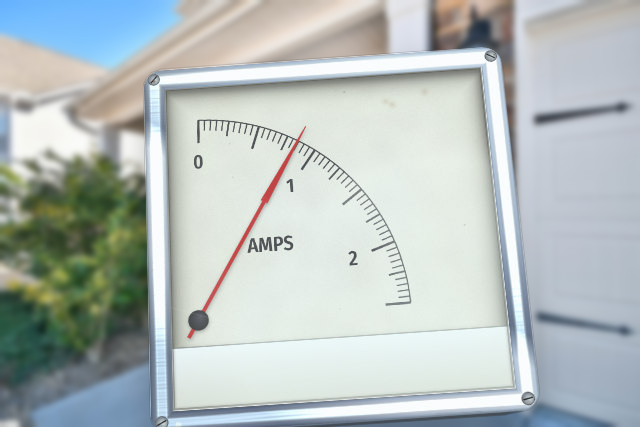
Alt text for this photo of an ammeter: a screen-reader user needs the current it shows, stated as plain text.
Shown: 0.85 A
